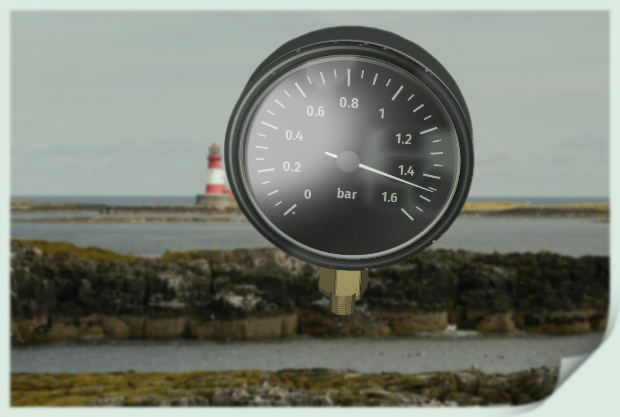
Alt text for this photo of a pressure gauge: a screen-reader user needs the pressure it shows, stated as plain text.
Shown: 1.45 bar
